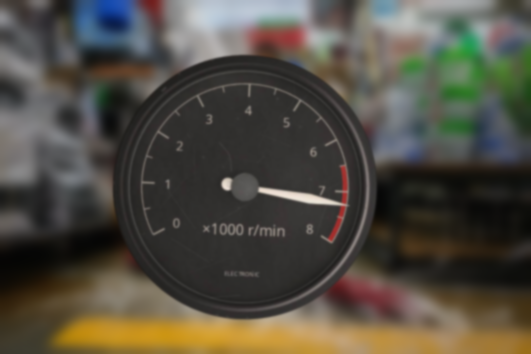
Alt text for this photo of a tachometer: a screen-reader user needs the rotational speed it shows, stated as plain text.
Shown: 7250 rpm
